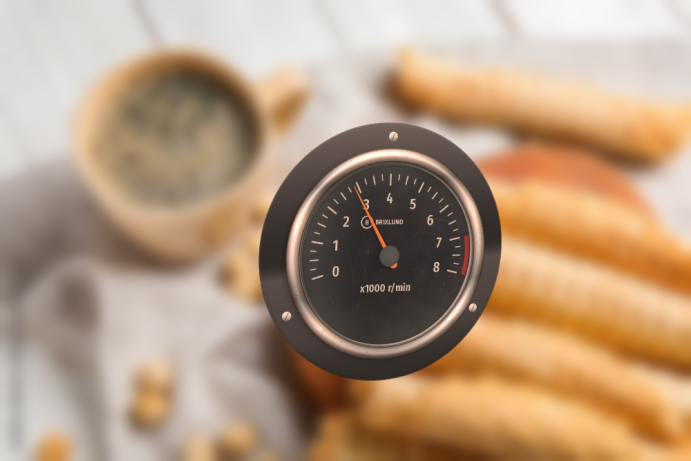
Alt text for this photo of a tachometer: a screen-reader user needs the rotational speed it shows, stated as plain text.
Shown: 2875 rpm
